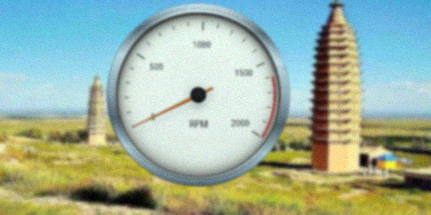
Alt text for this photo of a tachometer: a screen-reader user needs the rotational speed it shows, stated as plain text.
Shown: 0 rpm
